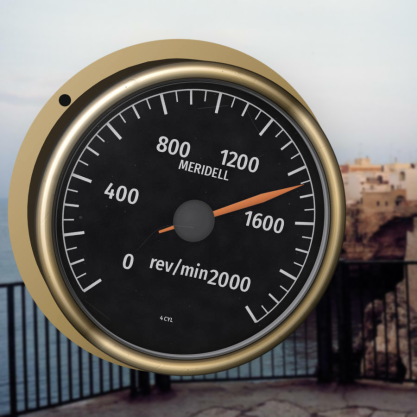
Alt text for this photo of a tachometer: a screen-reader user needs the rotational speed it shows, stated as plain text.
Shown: 1450 rpm
